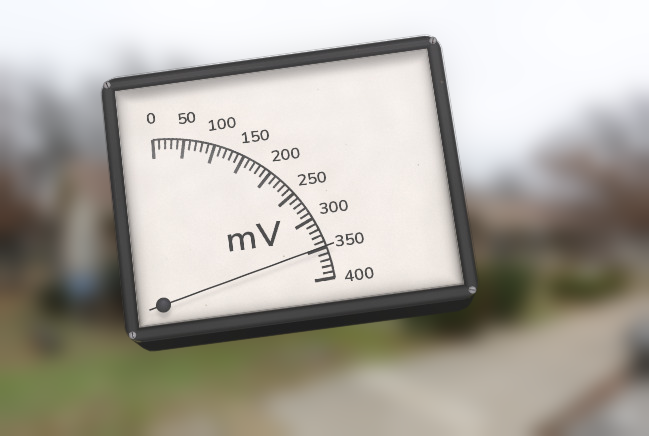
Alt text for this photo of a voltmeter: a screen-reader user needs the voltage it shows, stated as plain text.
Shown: 350 mV
